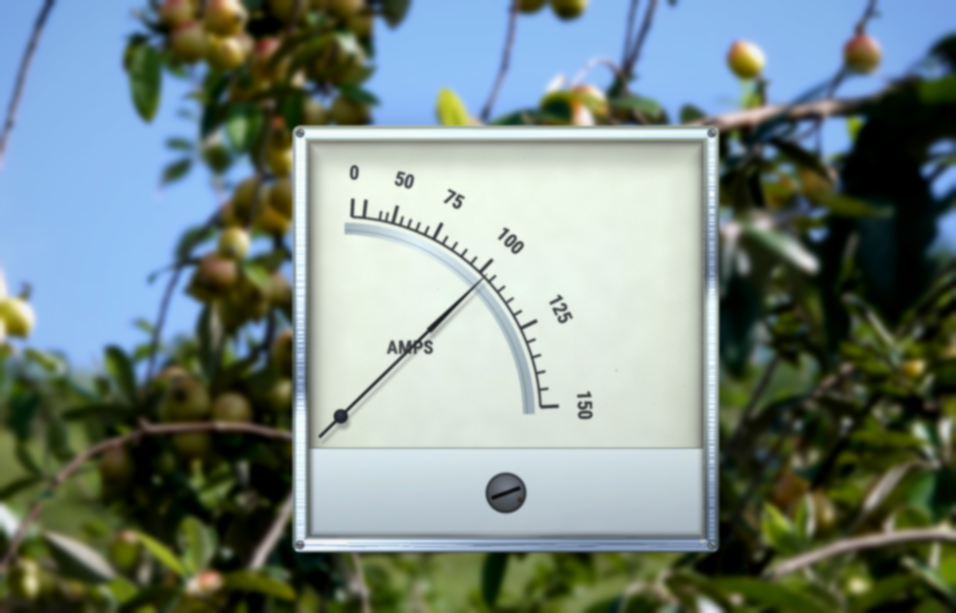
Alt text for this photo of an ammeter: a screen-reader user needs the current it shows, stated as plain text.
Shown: 102.5 A
